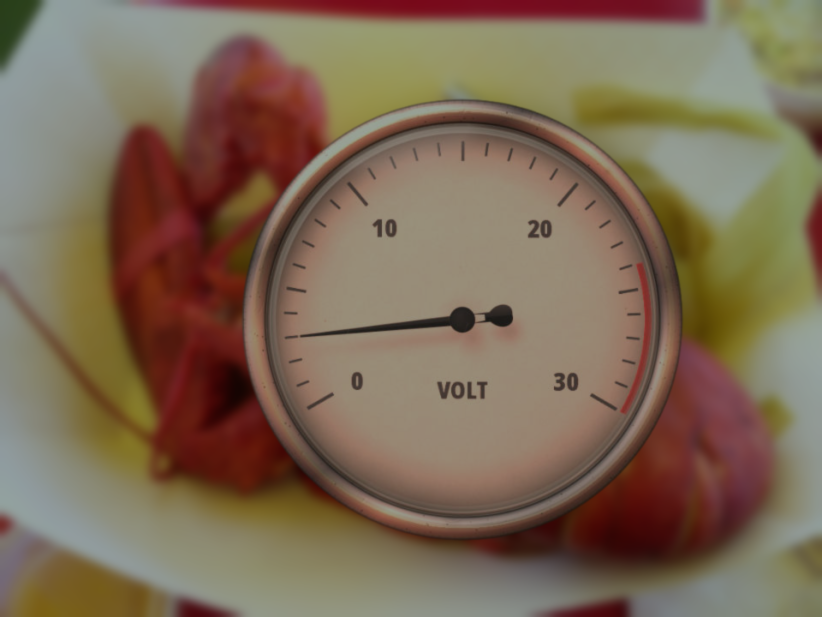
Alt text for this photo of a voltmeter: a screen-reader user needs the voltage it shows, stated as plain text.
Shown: 3 V
